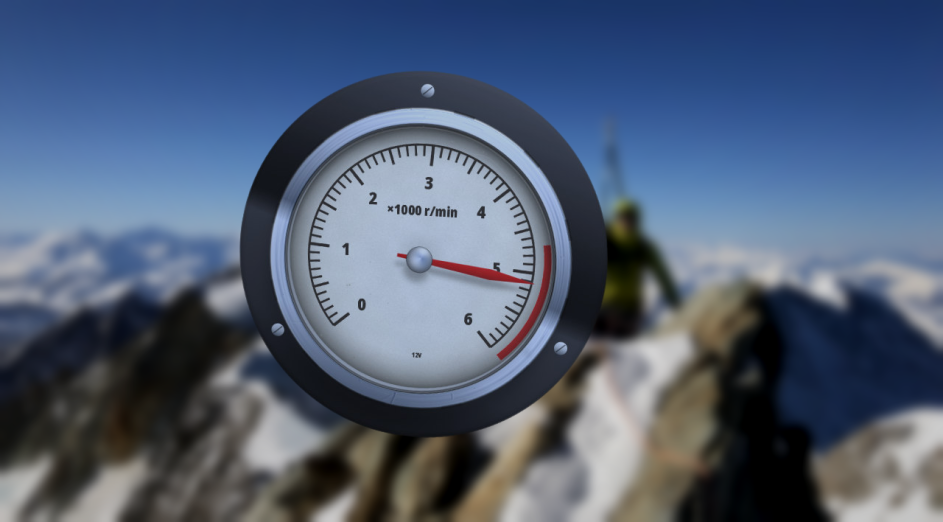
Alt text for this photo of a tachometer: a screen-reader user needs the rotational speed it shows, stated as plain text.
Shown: 5100 rpm
